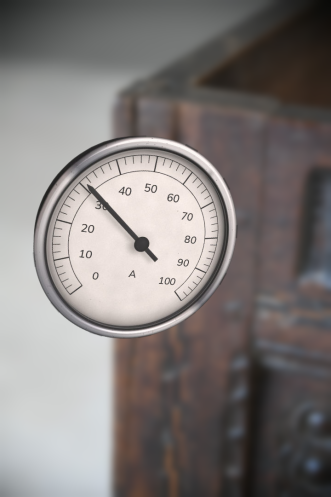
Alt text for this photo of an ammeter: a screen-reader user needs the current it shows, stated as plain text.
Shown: 31 A
